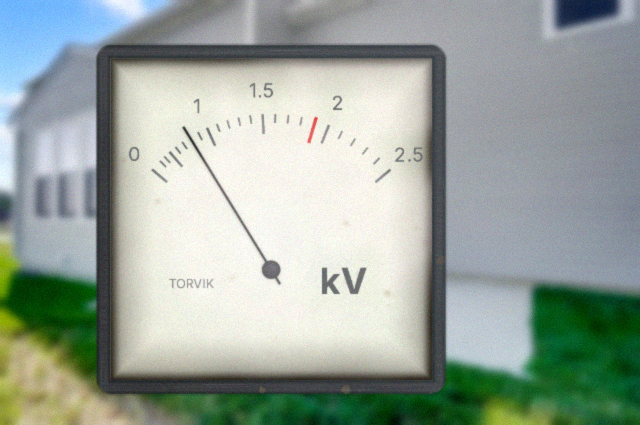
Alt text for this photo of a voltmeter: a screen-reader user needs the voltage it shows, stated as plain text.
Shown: 0.8 kV
